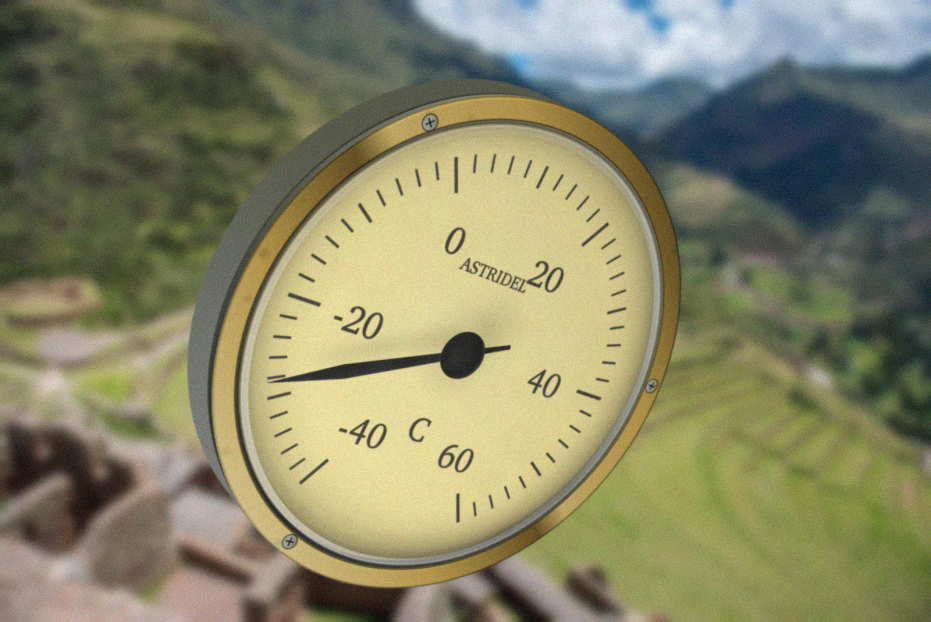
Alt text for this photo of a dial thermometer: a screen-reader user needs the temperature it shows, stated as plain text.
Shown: -28 °C
